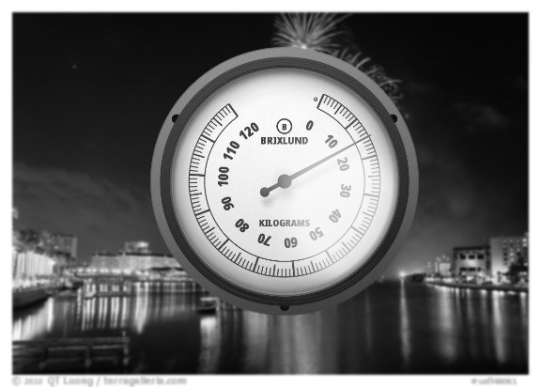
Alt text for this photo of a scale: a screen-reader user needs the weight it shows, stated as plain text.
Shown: 15 kg
